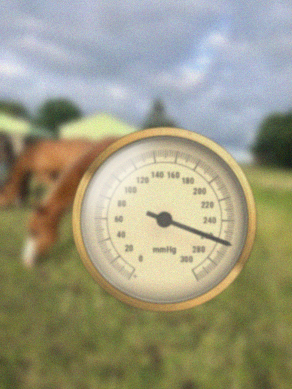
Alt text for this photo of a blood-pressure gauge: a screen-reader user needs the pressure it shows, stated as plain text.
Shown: 260 mmHg
